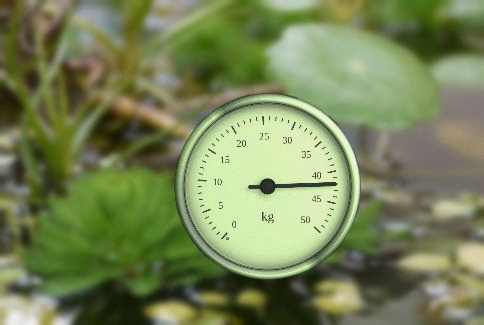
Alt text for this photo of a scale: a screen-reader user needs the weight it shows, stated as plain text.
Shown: 42 kg
